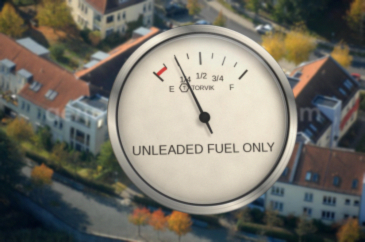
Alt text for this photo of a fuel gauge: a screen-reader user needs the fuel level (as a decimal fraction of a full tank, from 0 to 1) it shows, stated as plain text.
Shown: 0.25
